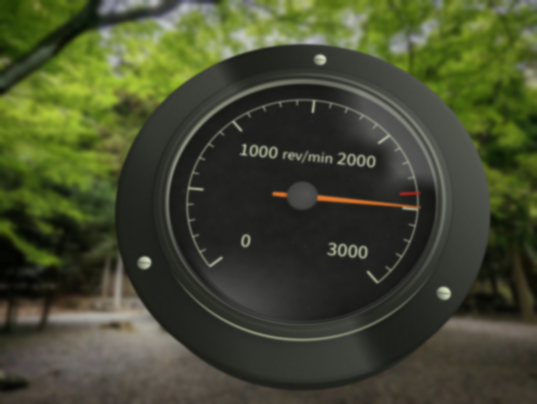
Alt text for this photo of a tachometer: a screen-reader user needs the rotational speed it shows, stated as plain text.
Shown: 2500 rpm
